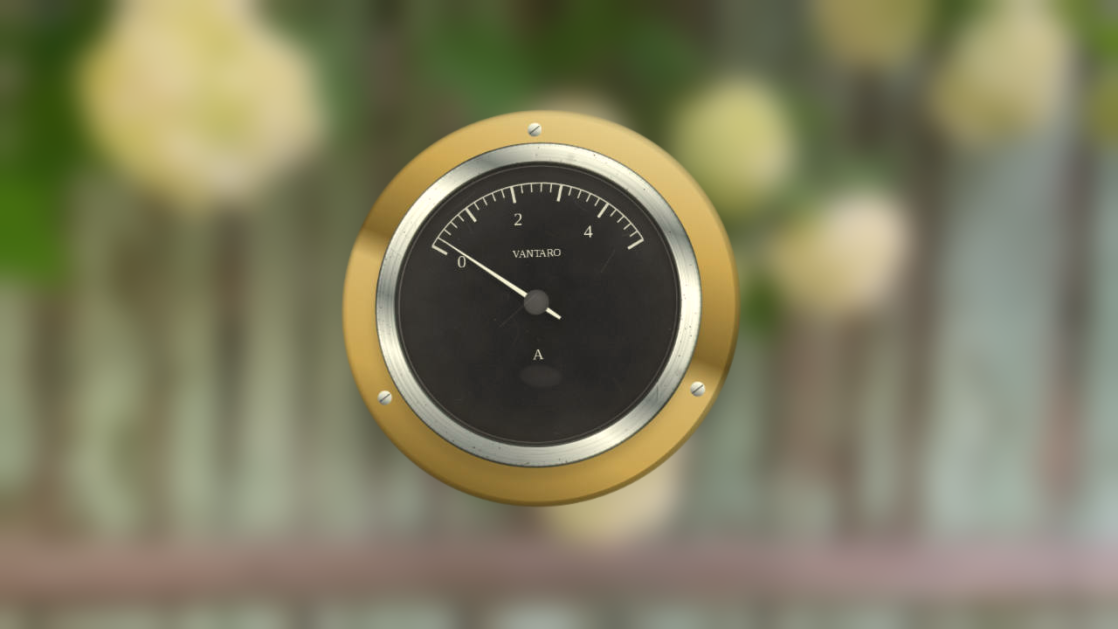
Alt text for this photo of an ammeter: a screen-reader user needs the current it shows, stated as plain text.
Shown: 0.2 A
